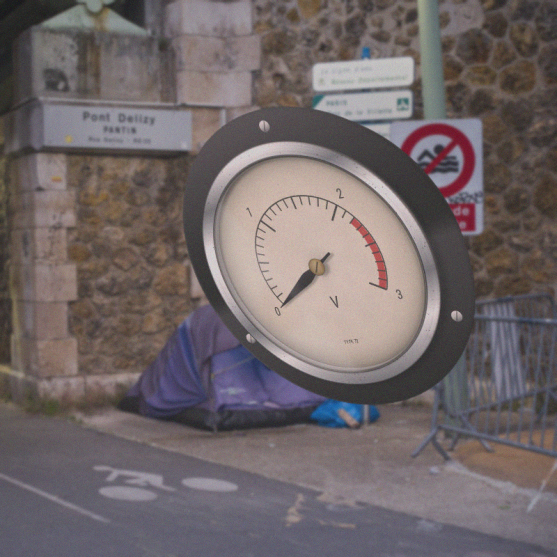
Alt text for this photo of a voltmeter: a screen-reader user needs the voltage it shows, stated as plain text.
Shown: 0 V
